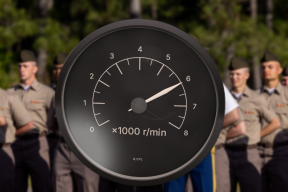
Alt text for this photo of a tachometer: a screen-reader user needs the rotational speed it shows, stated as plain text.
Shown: 6000 rpm
